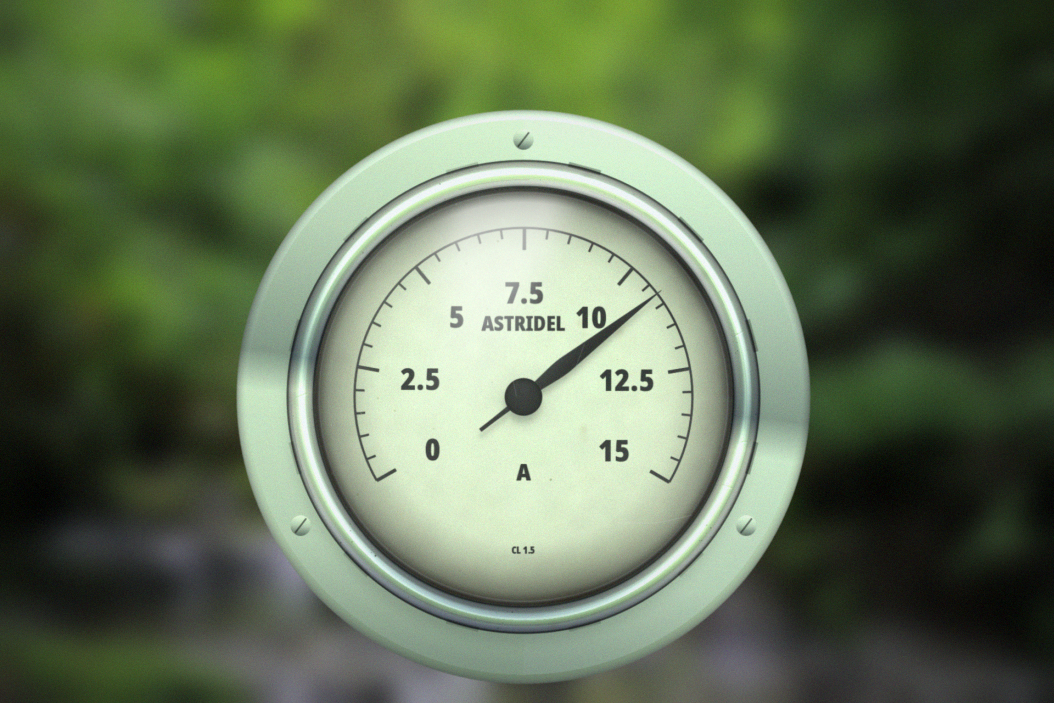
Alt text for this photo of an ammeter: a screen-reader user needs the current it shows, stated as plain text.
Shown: 10.75 A
